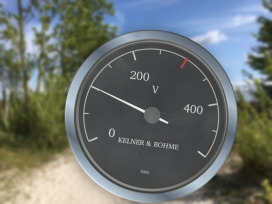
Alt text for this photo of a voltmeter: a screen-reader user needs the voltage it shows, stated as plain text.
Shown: 100 V
